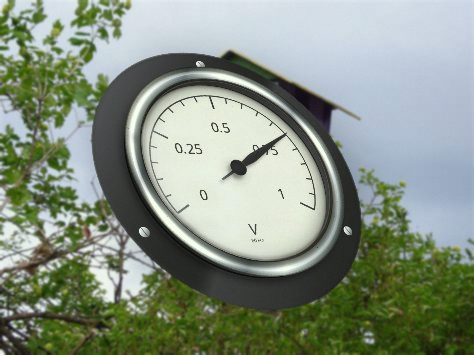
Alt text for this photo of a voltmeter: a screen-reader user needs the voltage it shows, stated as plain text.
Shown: 0.75 V
